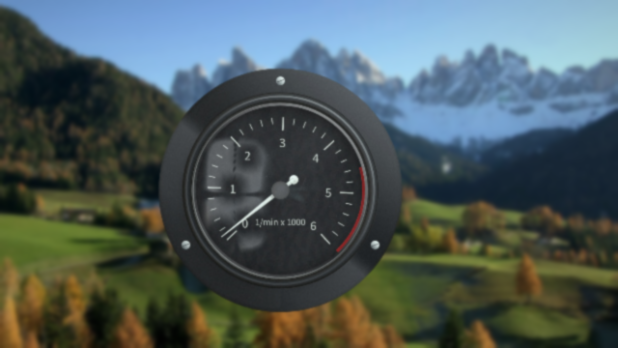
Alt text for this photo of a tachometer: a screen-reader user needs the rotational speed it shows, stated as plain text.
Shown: 100 rpm
